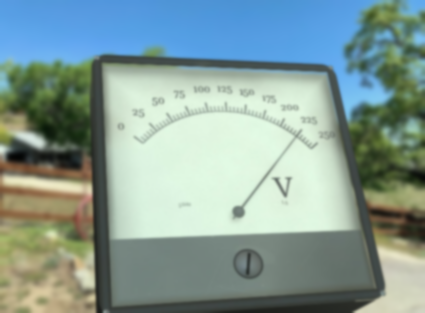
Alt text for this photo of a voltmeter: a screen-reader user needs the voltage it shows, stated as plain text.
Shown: 225 V
